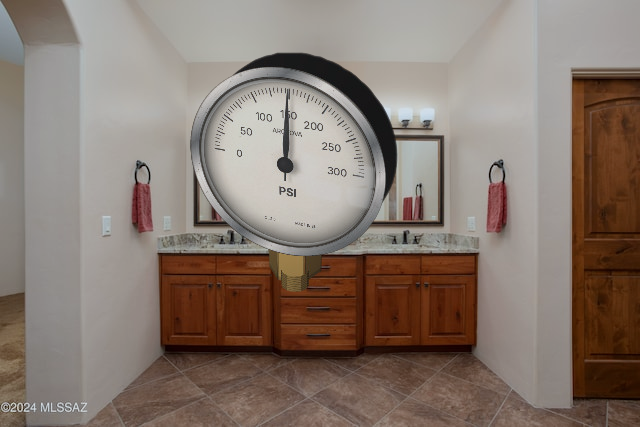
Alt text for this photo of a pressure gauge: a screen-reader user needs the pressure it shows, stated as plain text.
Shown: 150 psi
